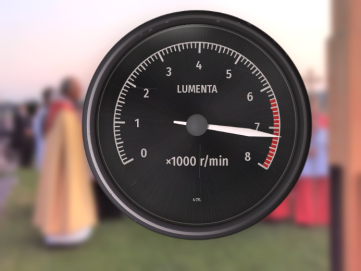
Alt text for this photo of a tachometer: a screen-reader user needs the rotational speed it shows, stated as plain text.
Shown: 7200 rpm
